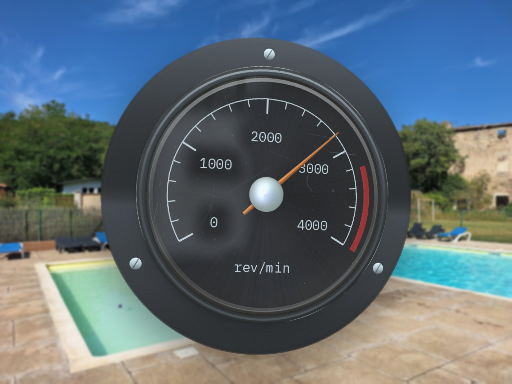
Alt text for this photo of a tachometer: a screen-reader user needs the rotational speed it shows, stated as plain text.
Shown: 2800 rpm
